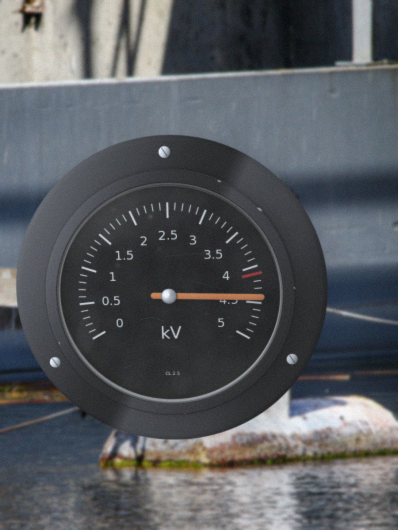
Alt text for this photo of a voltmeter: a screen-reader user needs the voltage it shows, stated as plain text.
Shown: 4.4 kV
